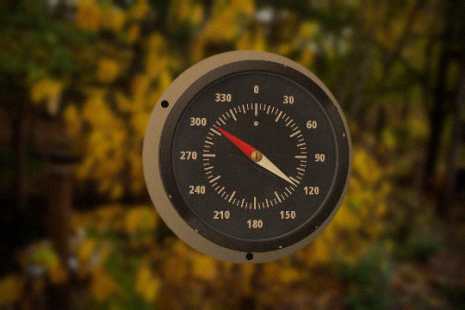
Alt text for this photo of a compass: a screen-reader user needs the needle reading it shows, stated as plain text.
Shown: 305 °
